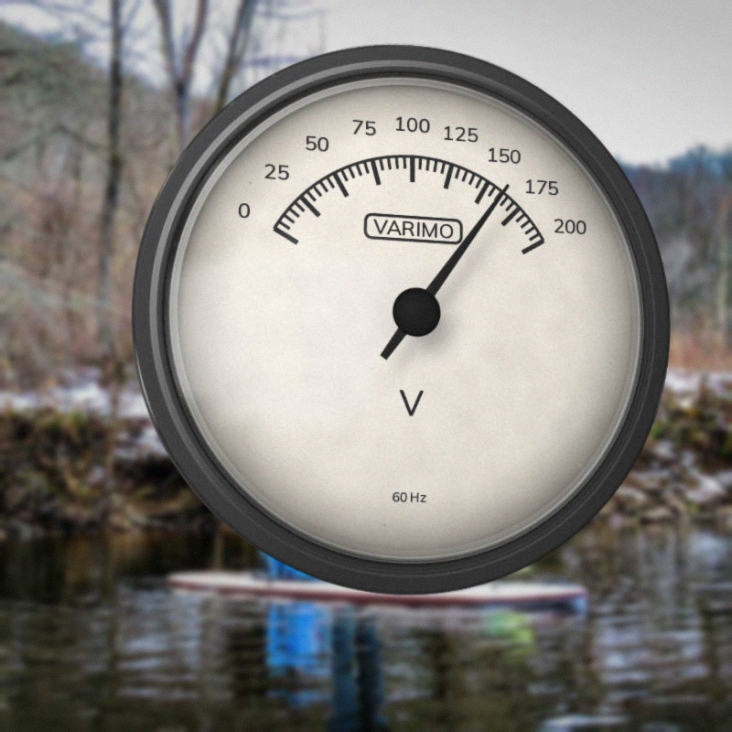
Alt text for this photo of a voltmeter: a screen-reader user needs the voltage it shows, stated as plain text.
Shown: 160 V
